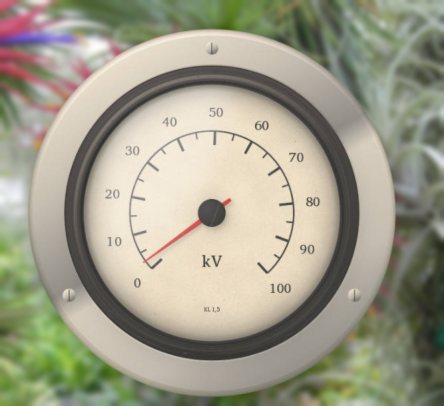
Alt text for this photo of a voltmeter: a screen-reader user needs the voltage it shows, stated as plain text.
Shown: 2.5 kV
